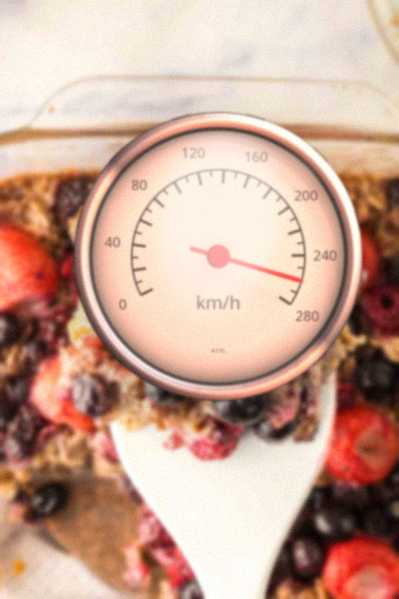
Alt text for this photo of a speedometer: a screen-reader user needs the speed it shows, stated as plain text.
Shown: 260 km/h
